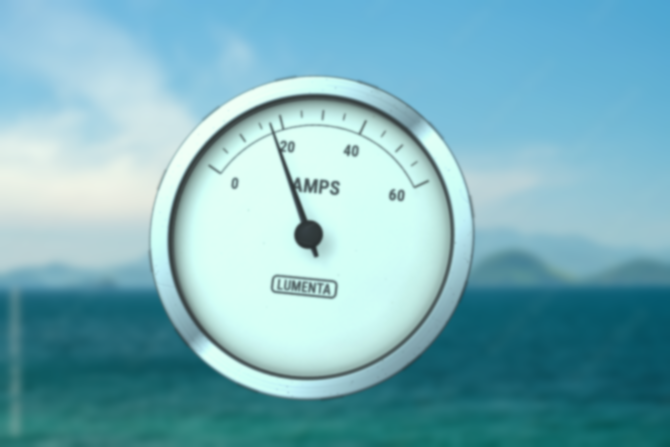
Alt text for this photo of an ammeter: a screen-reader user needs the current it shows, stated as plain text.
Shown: 17.5 A
